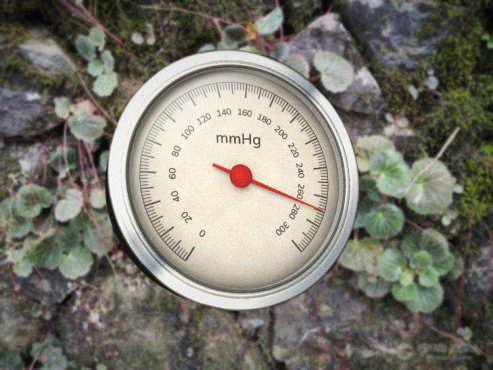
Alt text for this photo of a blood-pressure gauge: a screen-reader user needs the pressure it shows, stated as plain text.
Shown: 270 mmHg
